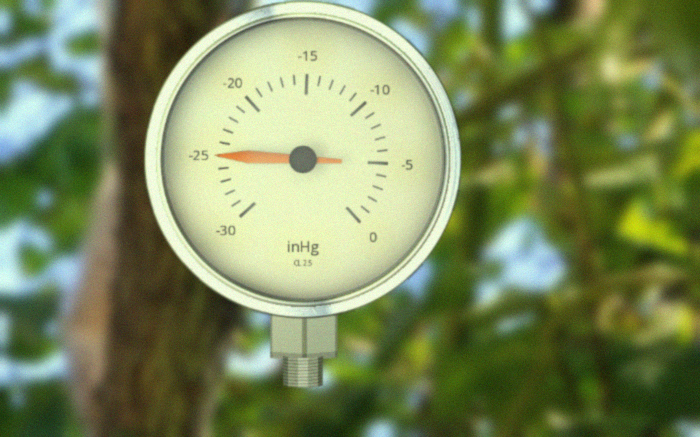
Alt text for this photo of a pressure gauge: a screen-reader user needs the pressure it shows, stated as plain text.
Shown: -25 inHg
